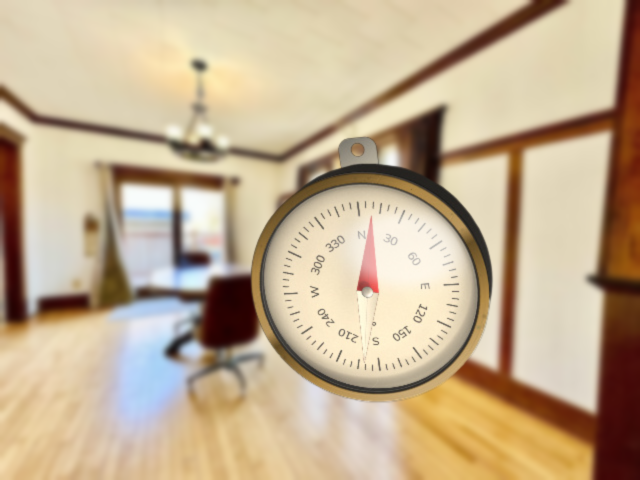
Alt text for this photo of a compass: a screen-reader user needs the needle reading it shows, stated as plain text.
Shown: 10 °
